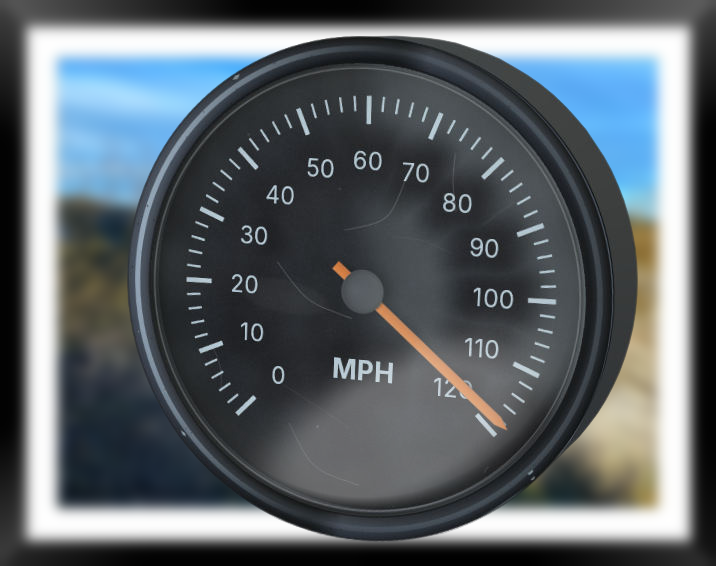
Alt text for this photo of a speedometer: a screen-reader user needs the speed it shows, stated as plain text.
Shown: 118 mph
